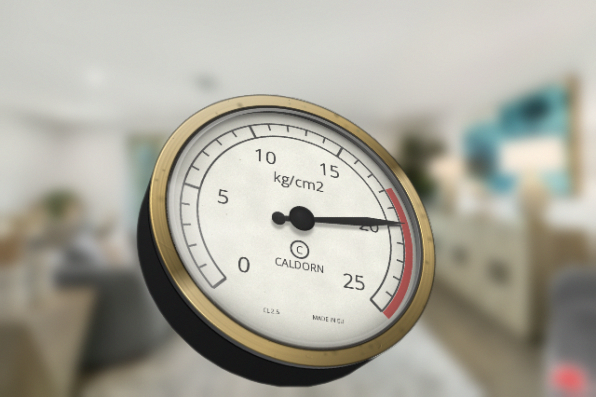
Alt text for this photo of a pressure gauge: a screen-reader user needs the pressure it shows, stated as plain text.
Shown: 20 kg/cm²
